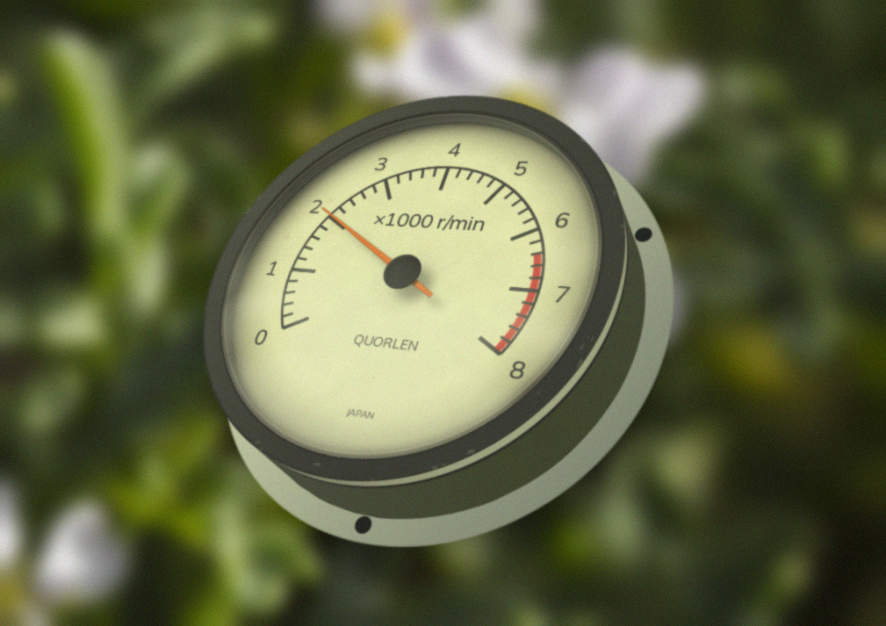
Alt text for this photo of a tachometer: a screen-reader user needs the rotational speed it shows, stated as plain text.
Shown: 2000 rpm
